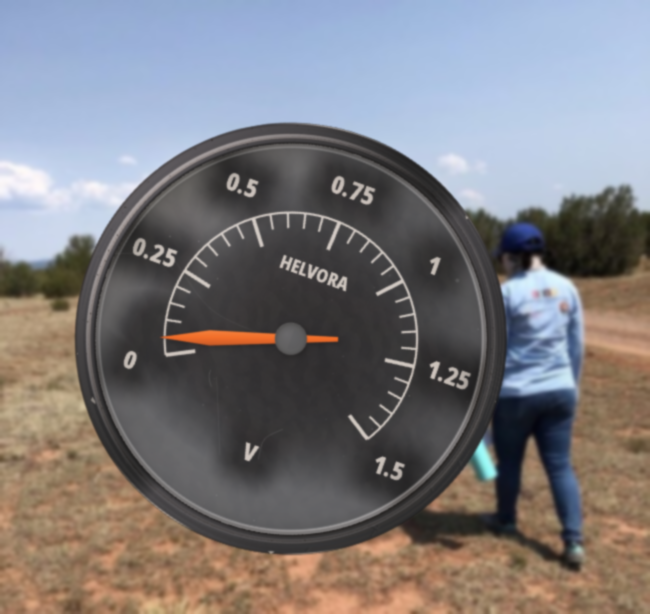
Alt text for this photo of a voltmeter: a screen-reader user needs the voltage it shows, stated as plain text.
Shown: 0.05 V
